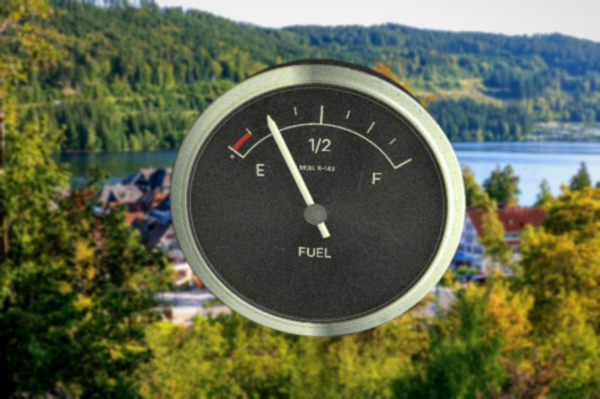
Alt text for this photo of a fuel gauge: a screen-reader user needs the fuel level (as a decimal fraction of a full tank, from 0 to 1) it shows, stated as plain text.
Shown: 0.25
